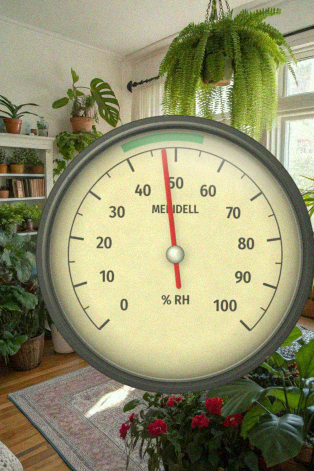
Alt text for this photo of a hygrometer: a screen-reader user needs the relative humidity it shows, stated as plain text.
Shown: 47.5 %
